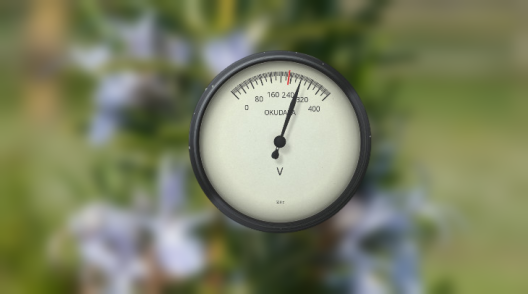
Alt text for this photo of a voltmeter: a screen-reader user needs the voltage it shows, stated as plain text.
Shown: 280 V
